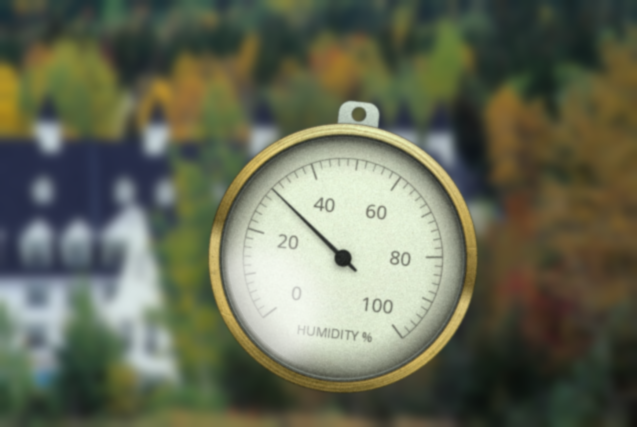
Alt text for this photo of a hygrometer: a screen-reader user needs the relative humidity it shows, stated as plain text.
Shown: 30 %
